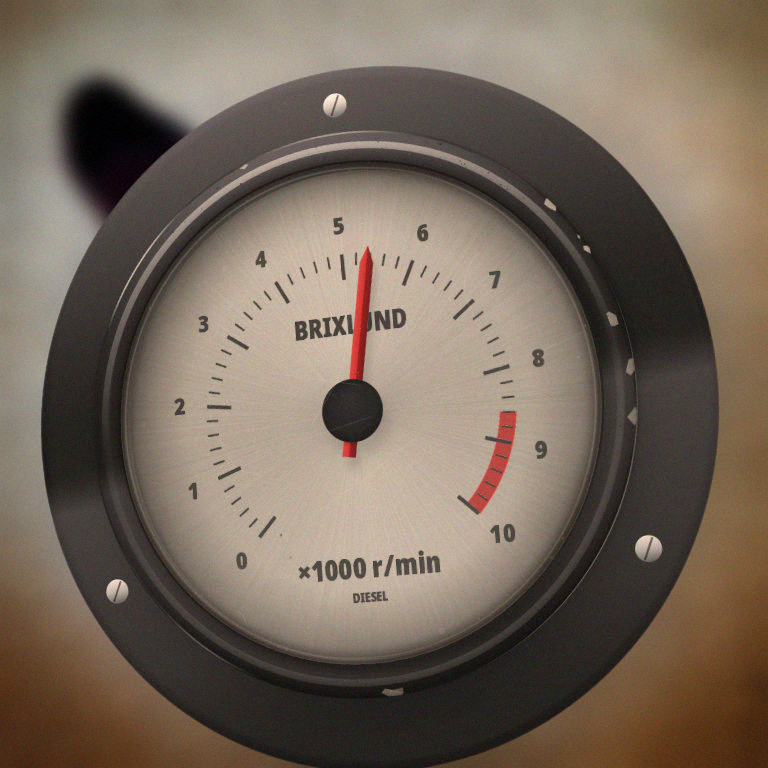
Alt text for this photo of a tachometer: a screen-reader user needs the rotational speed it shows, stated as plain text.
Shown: 5400 rpm
